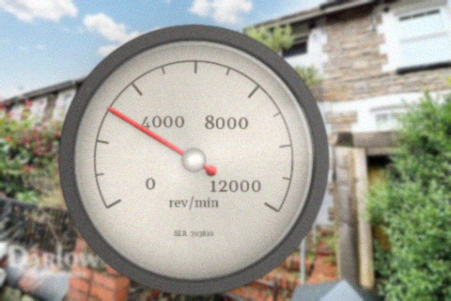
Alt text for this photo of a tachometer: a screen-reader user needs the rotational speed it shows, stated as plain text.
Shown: 3000 rpm
